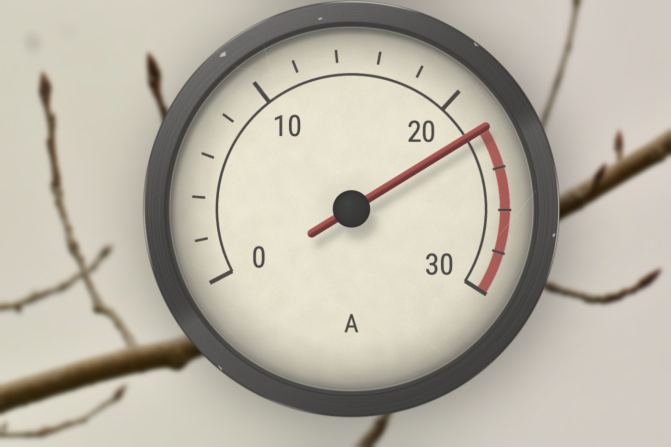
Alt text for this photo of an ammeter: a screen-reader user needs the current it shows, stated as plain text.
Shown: 22 A
